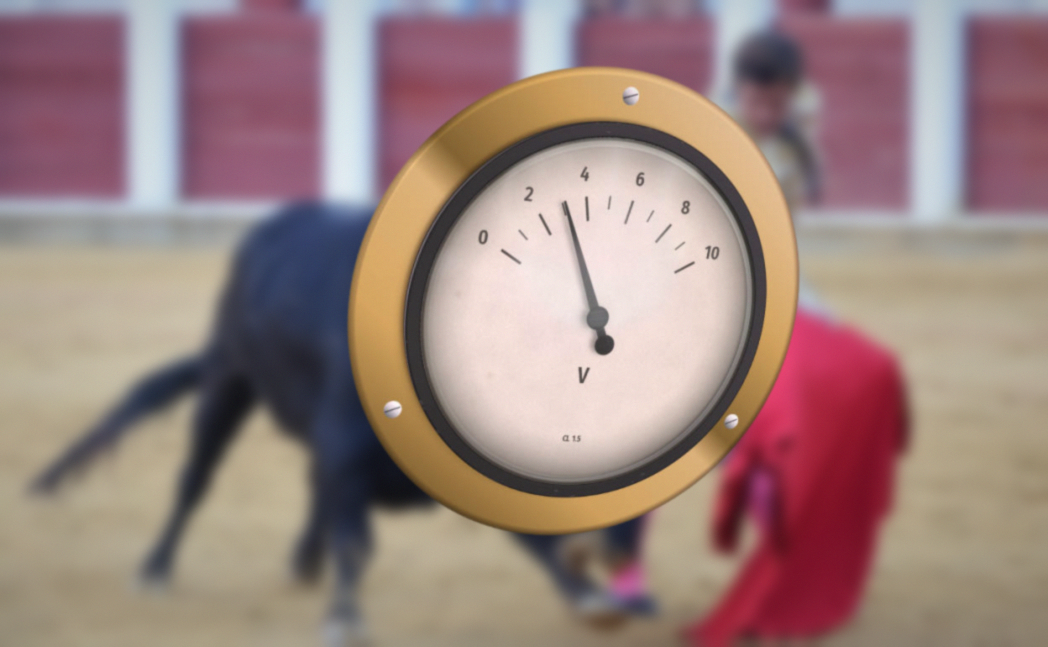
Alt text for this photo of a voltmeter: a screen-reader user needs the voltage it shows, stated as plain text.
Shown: 3 V
